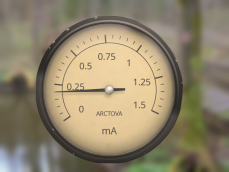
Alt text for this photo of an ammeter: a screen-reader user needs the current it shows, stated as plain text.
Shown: 0.2 mA
